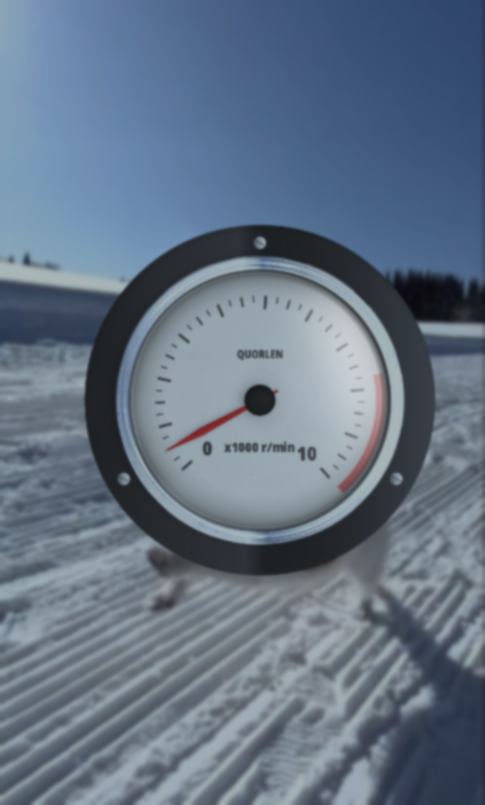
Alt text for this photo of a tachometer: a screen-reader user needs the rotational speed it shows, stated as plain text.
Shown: 500 rpm
